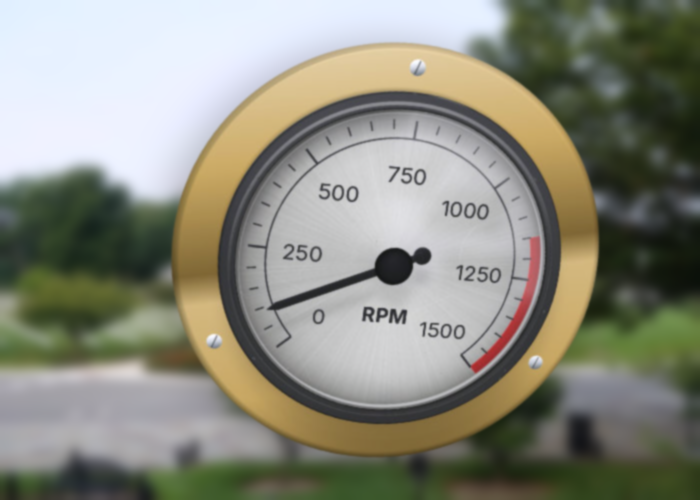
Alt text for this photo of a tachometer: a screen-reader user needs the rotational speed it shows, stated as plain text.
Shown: 100 rpm
